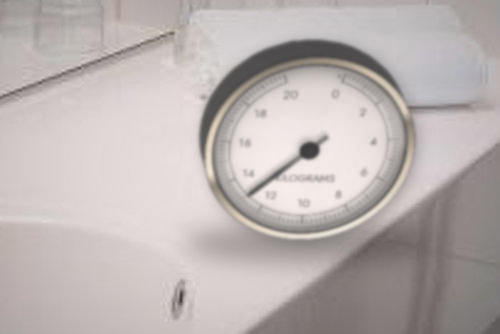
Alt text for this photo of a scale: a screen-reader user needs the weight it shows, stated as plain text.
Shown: 13 kg
